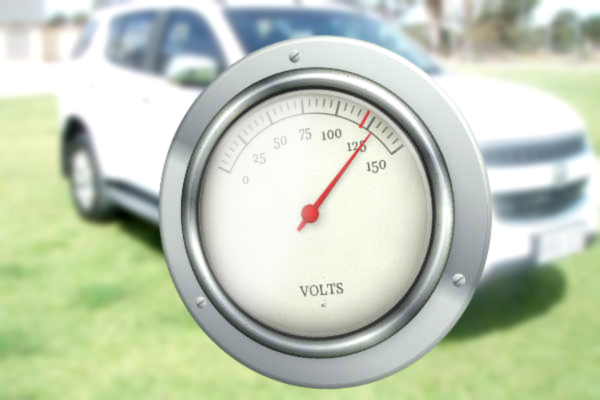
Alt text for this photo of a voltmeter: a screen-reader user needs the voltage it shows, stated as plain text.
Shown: 130 V
